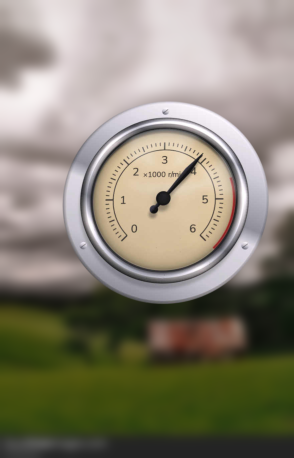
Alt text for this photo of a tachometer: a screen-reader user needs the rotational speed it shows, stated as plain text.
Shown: 3900 rpm
